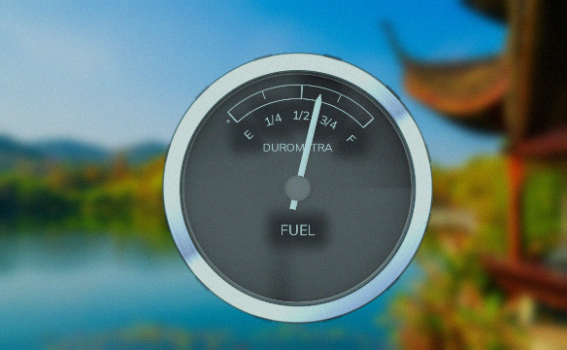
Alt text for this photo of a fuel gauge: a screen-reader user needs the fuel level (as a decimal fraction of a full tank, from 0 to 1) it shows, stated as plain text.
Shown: 0.625
